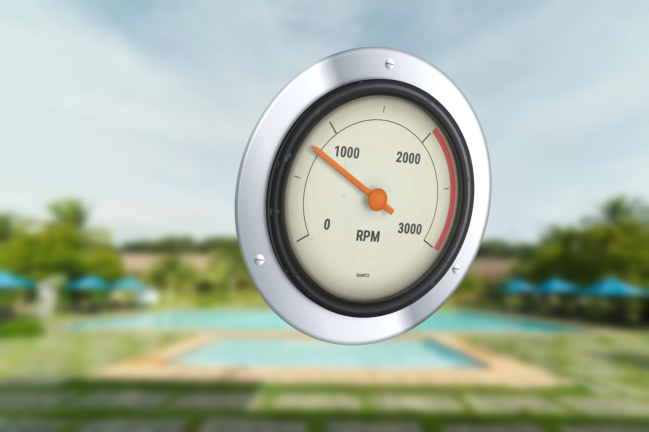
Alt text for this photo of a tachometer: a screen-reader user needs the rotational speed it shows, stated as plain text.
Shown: 750 rpm
